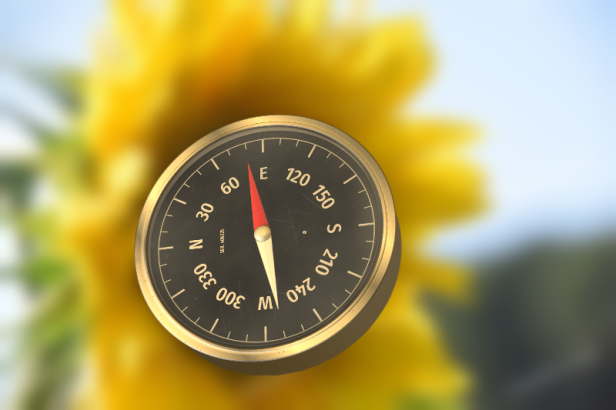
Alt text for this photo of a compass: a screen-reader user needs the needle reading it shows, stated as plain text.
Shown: 80 °
